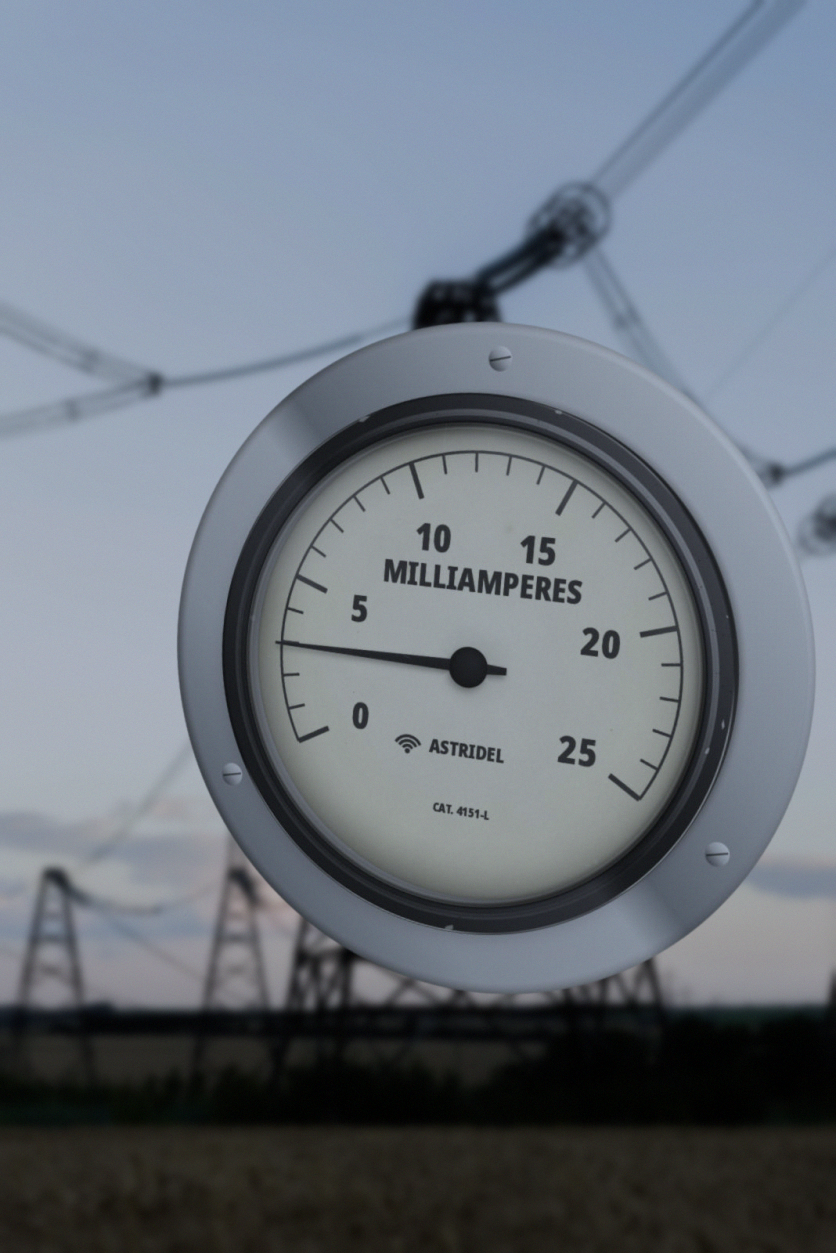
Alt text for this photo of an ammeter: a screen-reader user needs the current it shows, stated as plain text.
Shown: 3 mA
